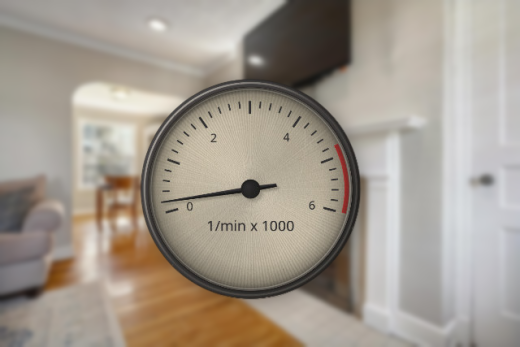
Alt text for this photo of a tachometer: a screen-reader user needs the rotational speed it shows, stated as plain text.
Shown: 200 rpm
